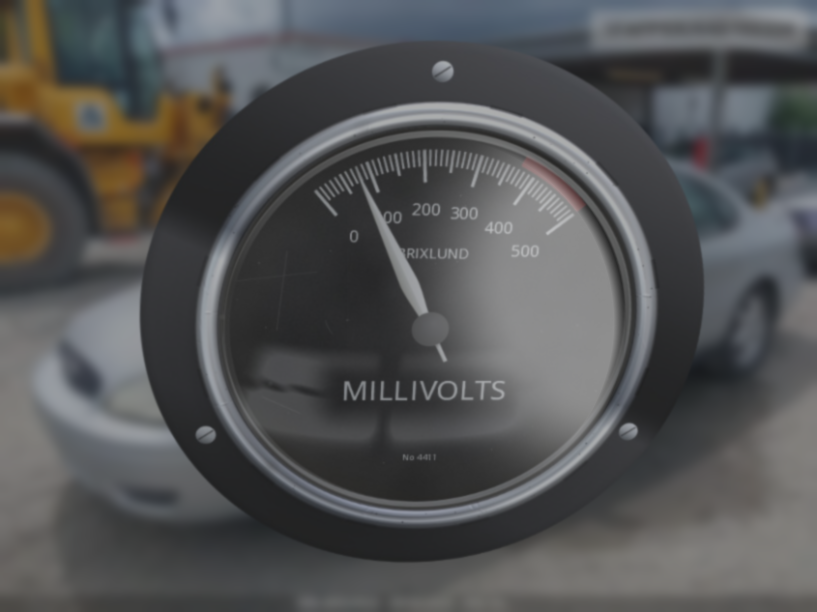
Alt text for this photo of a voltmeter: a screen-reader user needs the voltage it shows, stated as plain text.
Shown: 80 mV
